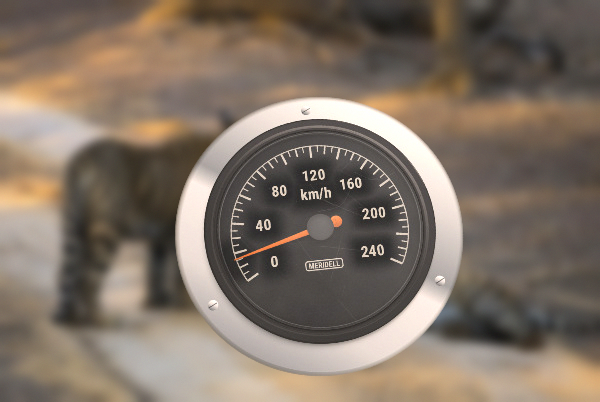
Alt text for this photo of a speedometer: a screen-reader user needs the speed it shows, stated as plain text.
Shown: 15 km/h
